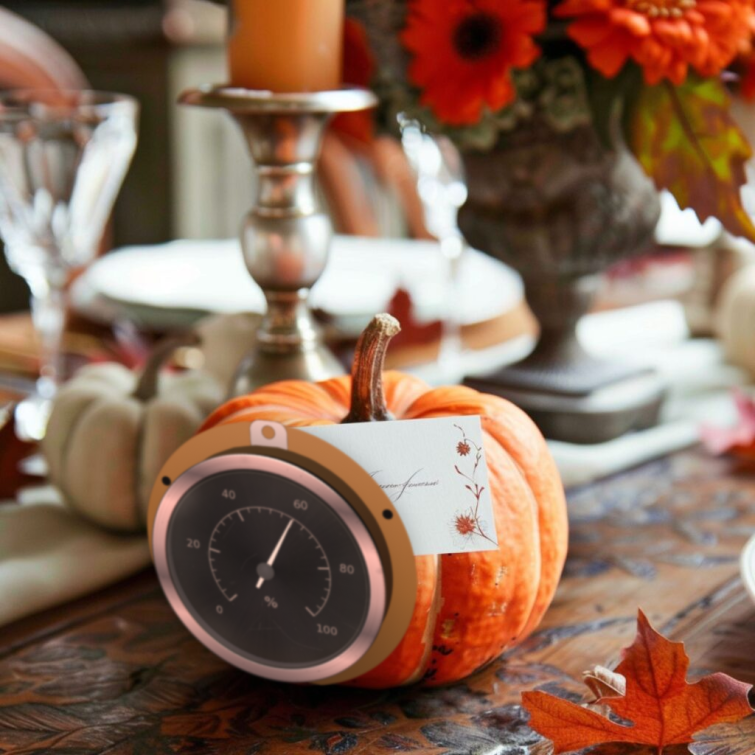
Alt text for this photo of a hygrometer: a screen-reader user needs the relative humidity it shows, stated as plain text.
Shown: 60 %
